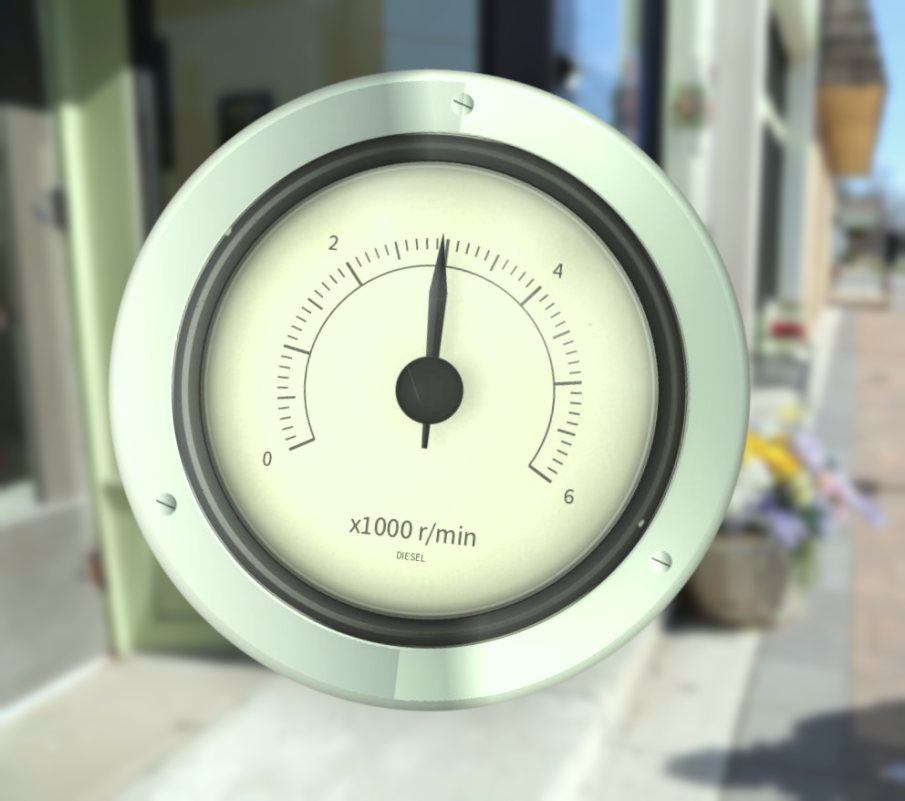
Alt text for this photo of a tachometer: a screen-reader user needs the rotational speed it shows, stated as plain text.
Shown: 2950 rpm
